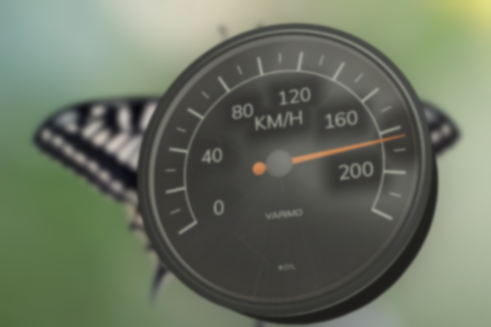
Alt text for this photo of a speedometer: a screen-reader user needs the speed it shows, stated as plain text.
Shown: 185 km/h
